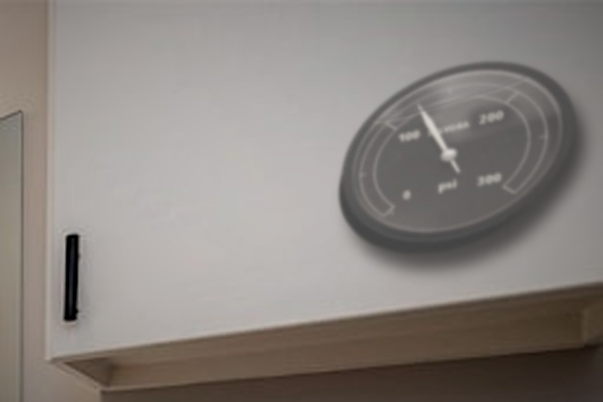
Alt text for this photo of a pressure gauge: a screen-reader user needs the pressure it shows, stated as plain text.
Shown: 125 psi
